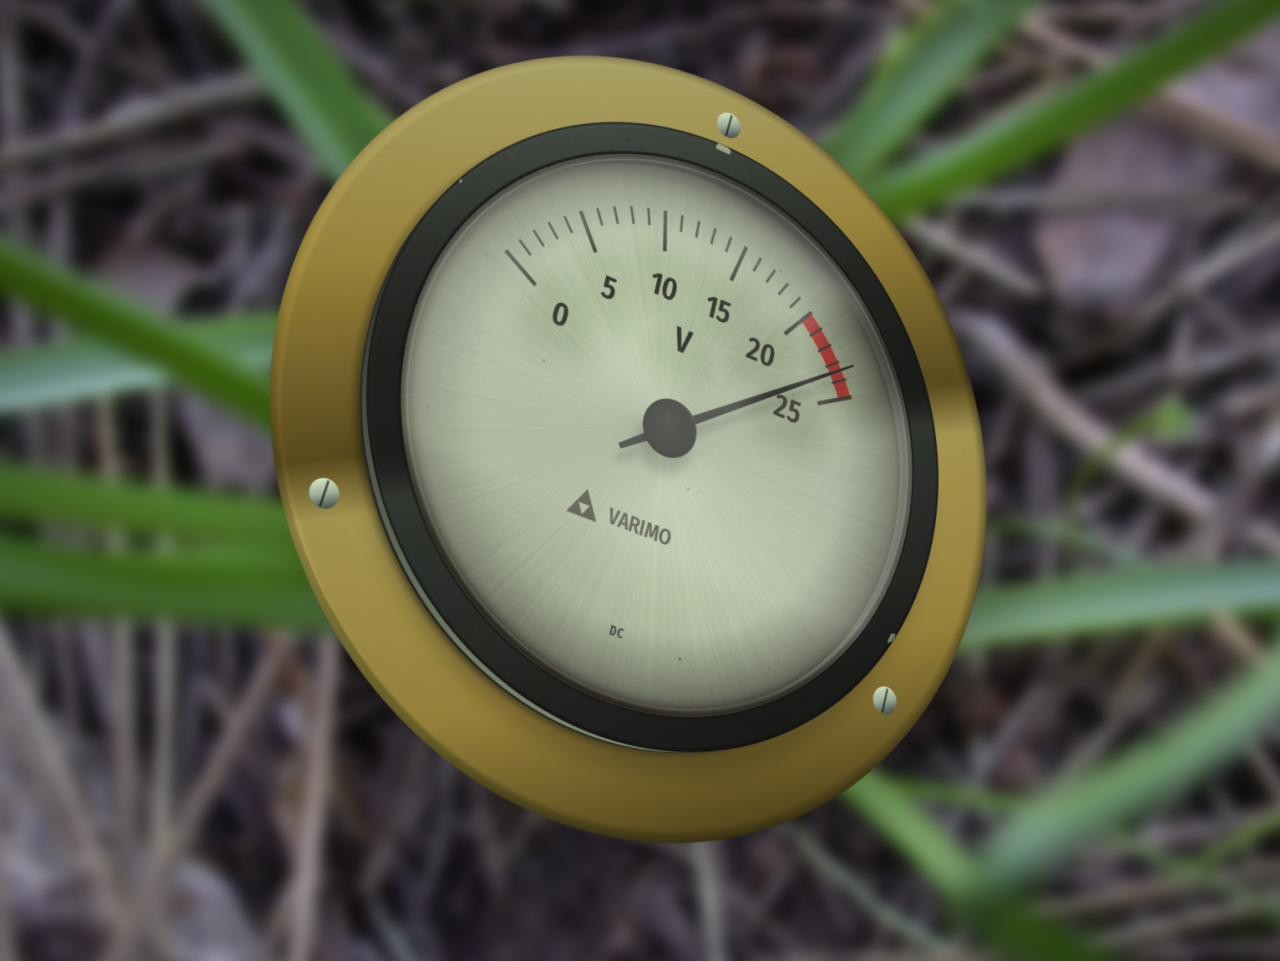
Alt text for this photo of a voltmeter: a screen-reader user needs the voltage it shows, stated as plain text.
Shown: 23.5 V
